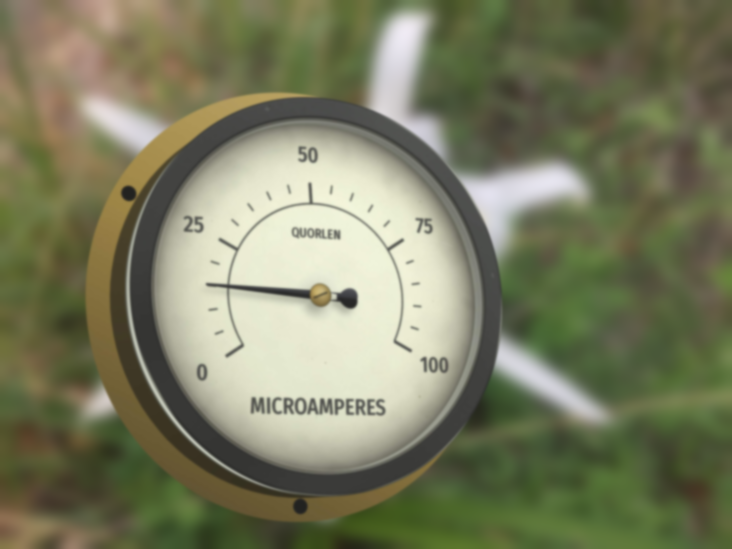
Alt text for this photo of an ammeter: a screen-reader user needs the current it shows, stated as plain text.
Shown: 15 µA
